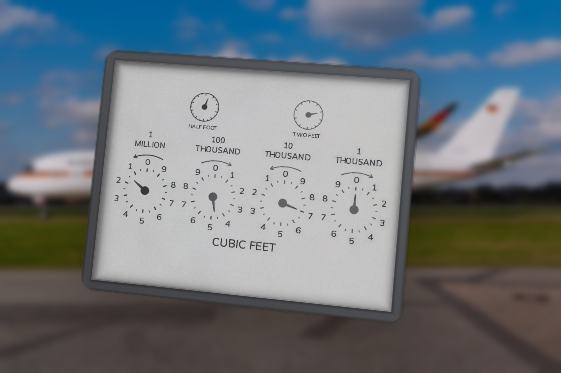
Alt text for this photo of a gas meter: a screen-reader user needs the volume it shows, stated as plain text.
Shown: 147000 ft³
